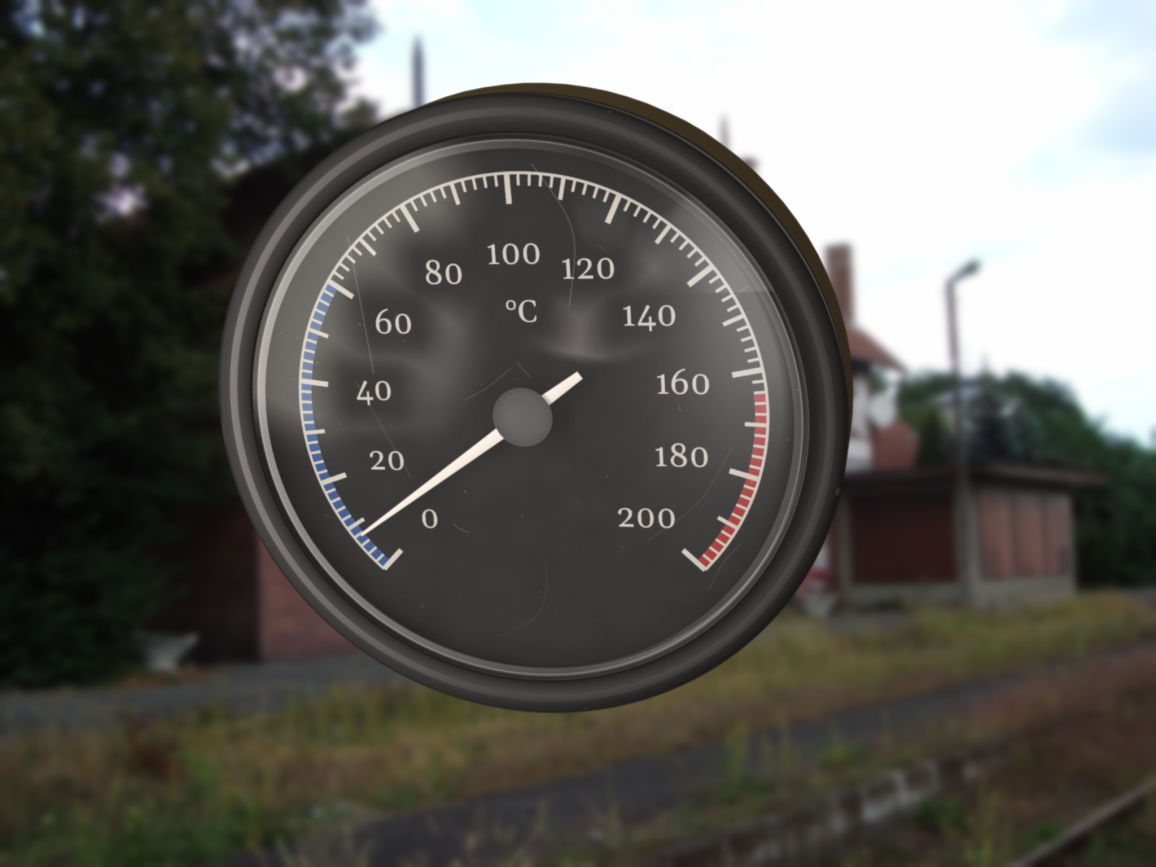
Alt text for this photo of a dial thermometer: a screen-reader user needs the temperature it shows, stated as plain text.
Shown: 8 °C
